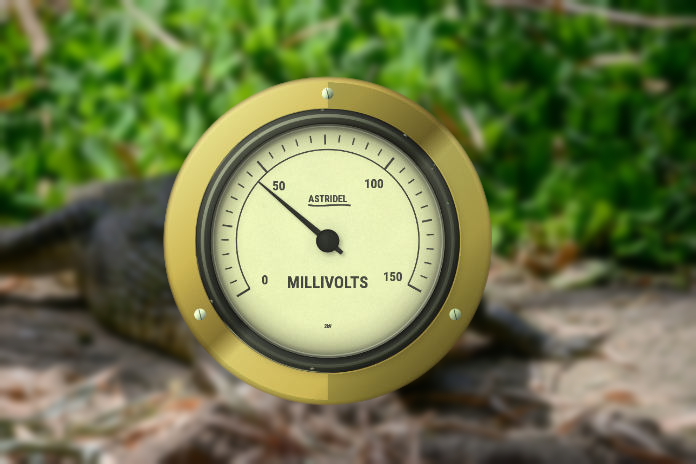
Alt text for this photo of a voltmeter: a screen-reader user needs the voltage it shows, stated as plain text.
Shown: 45 mV
